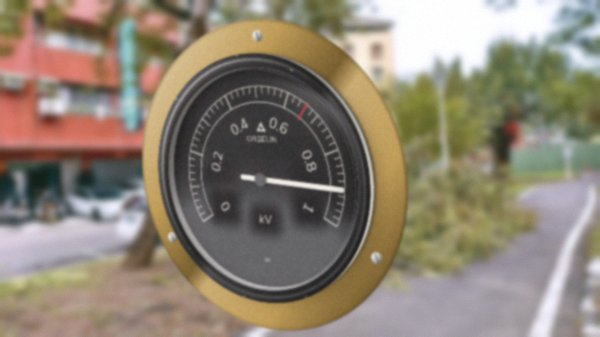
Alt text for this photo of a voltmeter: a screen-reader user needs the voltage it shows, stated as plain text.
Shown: 0.9 kV
